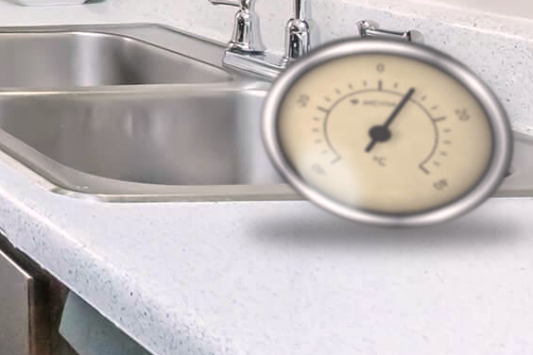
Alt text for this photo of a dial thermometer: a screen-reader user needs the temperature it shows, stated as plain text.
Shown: 8 °C
